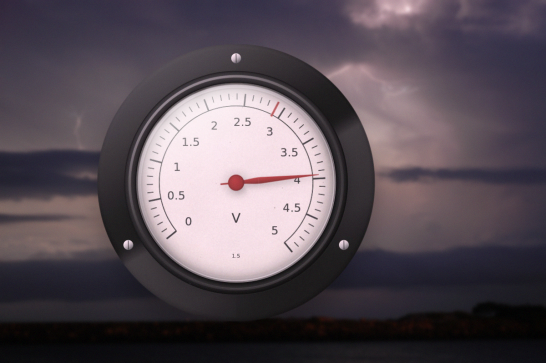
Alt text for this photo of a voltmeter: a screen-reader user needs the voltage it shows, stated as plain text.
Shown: 3.95 V
